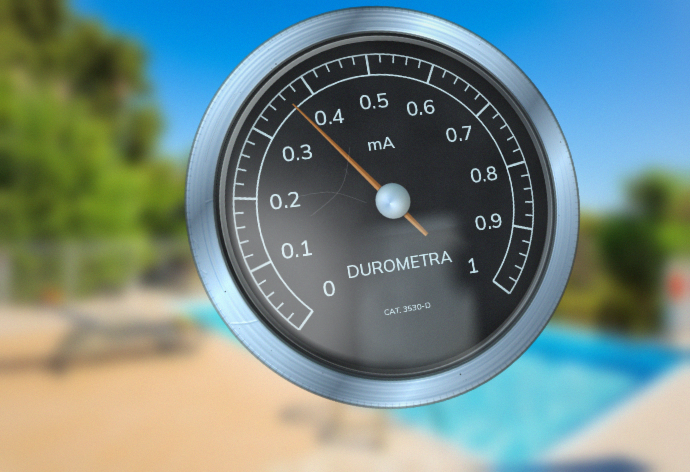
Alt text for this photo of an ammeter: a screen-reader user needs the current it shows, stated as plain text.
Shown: 0.36 mA
